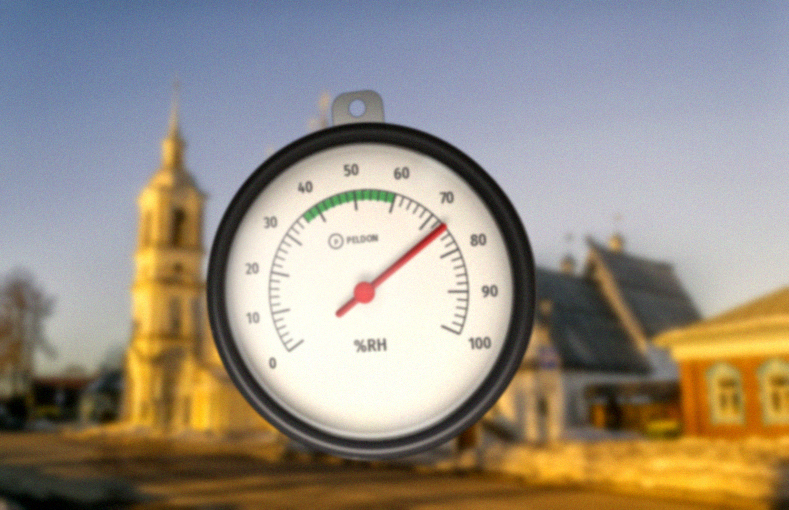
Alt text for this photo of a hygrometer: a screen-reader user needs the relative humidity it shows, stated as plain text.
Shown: 74 %
